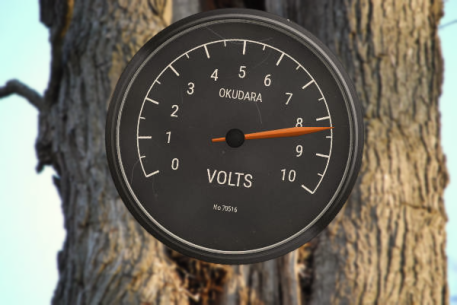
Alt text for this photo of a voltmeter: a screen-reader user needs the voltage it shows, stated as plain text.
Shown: 8.25 V
